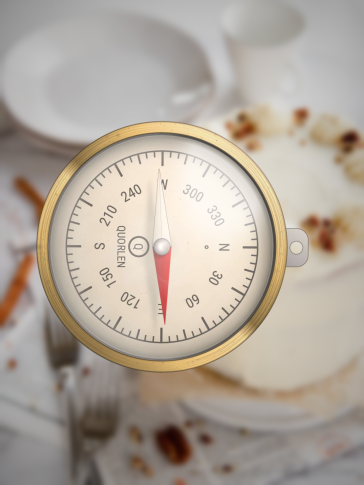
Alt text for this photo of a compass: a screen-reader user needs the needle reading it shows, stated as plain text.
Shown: 87.5 °
